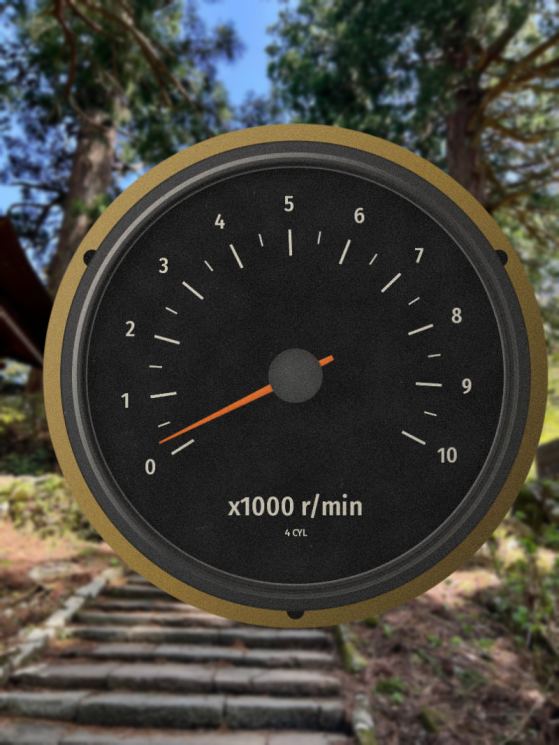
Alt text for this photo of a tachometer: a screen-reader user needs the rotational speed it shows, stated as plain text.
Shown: 250 rpm
